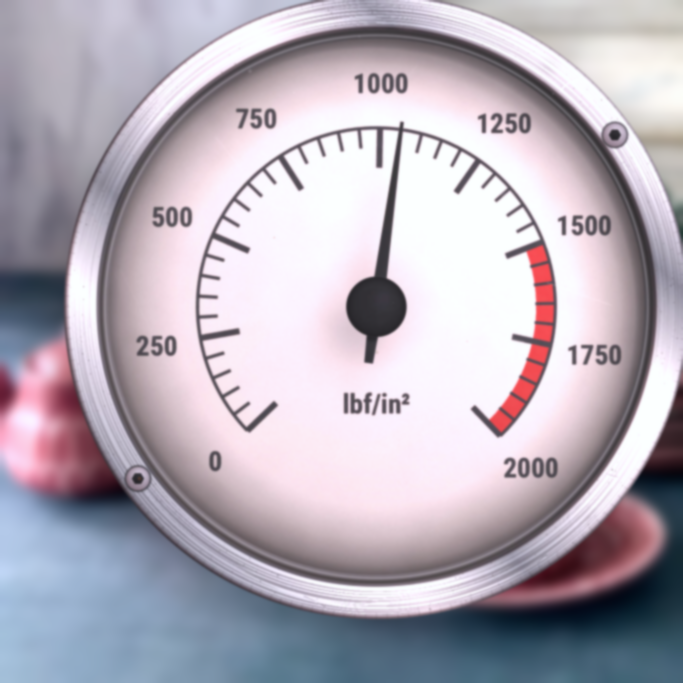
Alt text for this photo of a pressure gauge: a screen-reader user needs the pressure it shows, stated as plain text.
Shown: 1050 psi
